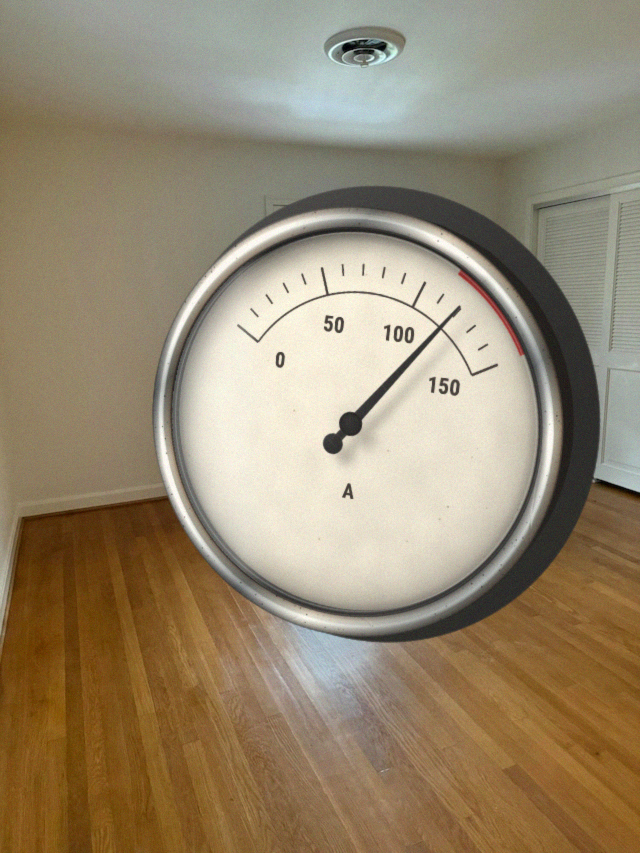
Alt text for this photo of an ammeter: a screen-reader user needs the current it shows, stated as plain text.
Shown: 120 A
